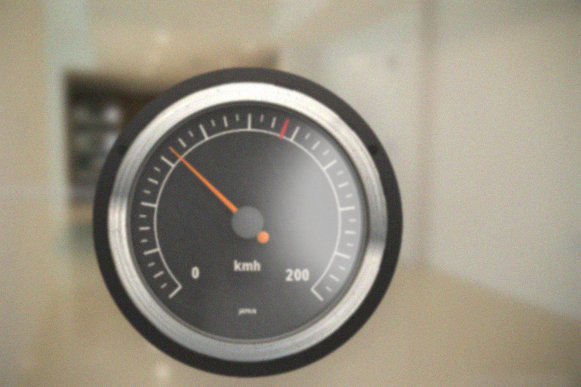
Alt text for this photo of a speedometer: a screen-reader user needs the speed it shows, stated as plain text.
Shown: 65 km/h
